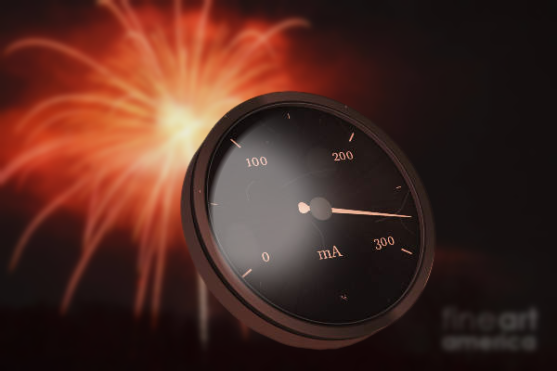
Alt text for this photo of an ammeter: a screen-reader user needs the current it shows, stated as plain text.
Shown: 275 mA
